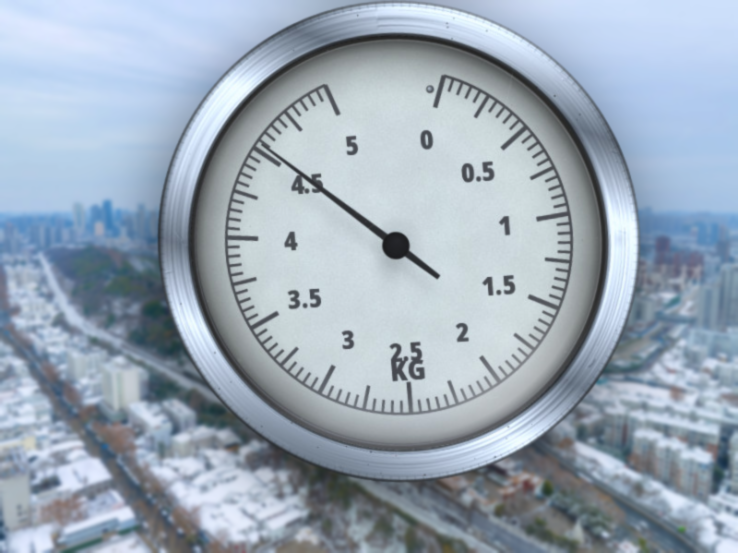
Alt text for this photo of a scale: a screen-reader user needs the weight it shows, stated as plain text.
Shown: 4.55 kg
